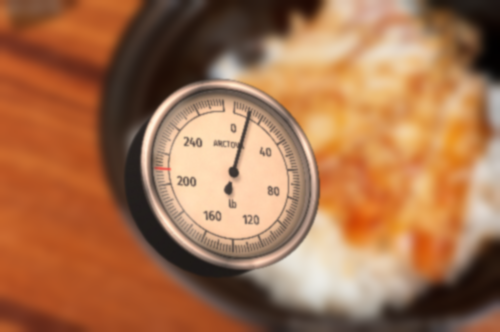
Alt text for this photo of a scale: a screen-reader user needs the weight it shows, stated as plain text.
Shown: 10 lb
